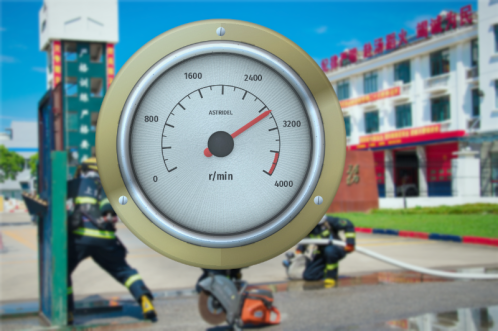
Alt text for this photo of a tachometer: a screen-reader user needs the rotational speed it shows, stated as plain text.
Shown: 2900 rpm
